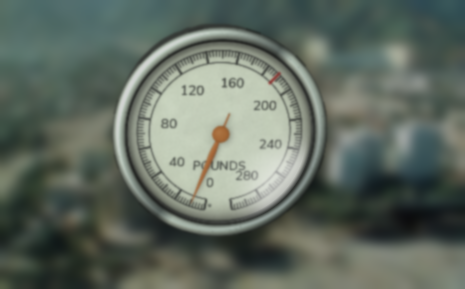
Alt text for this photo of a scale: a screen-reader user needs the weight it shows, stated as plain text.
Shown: 10 lb
